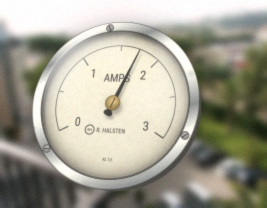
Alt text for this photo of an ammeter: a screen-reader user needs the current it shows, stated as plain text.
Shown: 1.75 A
